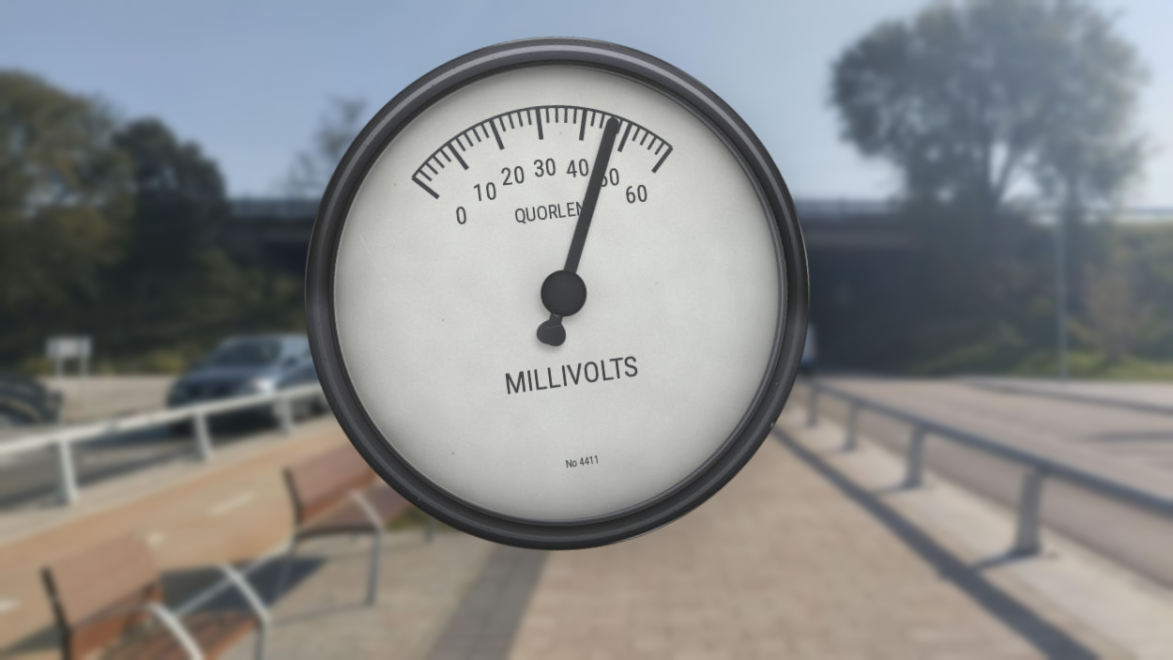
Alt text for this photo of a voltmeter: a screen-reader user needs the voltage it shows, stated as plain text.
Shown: 46 mV
